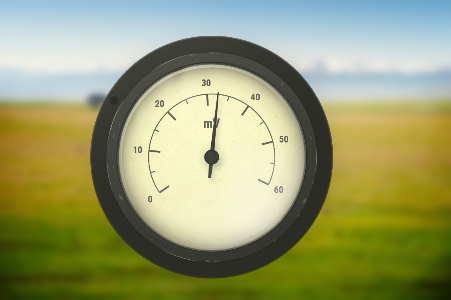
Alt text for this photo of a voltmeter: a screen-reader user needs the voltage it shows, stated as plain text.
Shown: 32.5 mV
